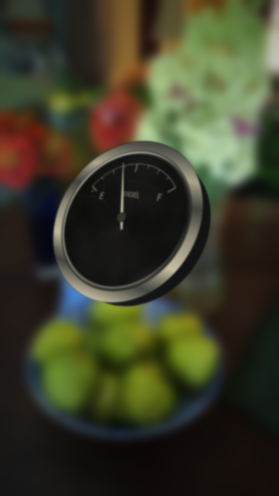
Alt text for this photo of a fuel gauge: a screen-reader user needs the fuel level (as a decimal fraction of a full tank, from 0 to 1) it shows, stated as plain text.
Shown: 0.375
